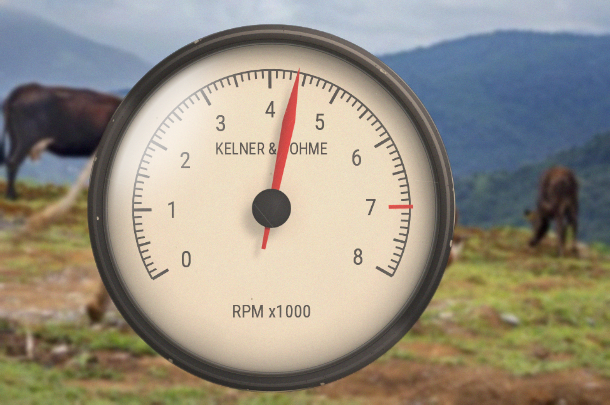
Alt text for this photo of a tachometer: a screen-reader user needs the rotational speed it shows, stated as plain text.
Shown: 4400 rpm
